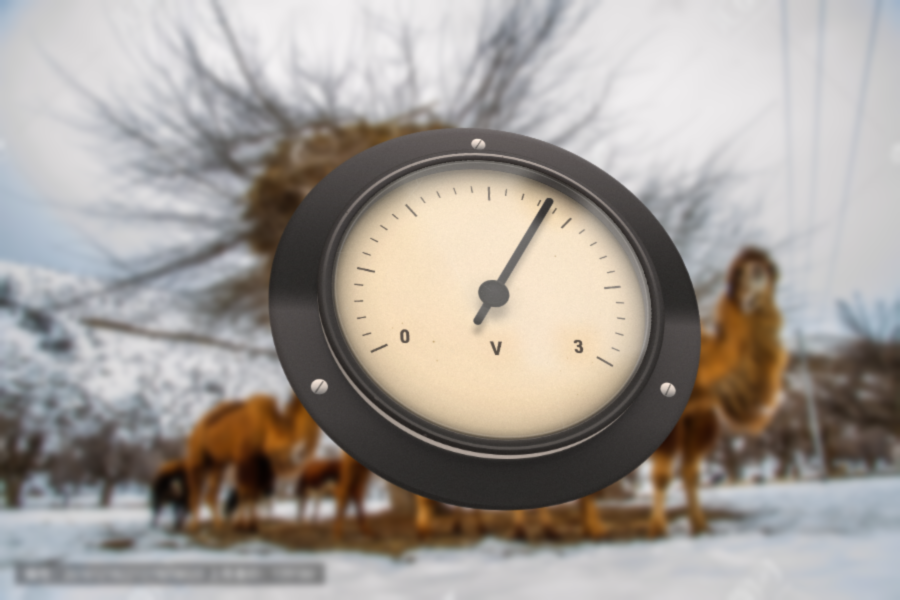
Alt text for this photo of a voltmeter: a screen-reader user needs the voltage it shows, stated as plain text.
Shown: 1.85 V
